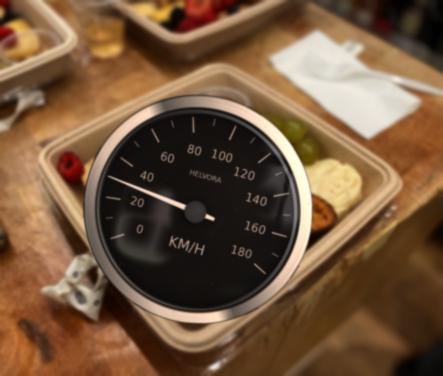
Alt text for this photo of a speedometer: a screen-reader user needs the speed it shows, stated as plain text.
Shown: 30 km/h
